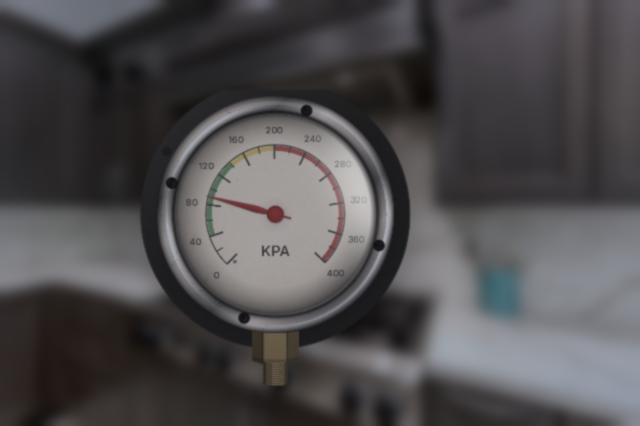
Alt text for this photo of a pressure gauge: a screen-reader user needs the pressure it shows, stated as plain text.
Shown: 90 kPa
